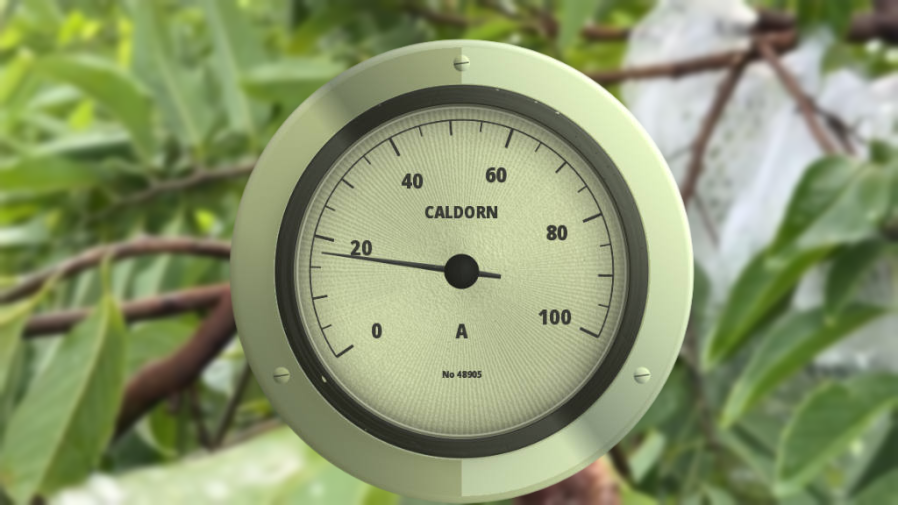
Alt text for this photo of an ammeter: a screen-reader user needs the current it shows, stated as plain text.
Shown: 17.5 A
